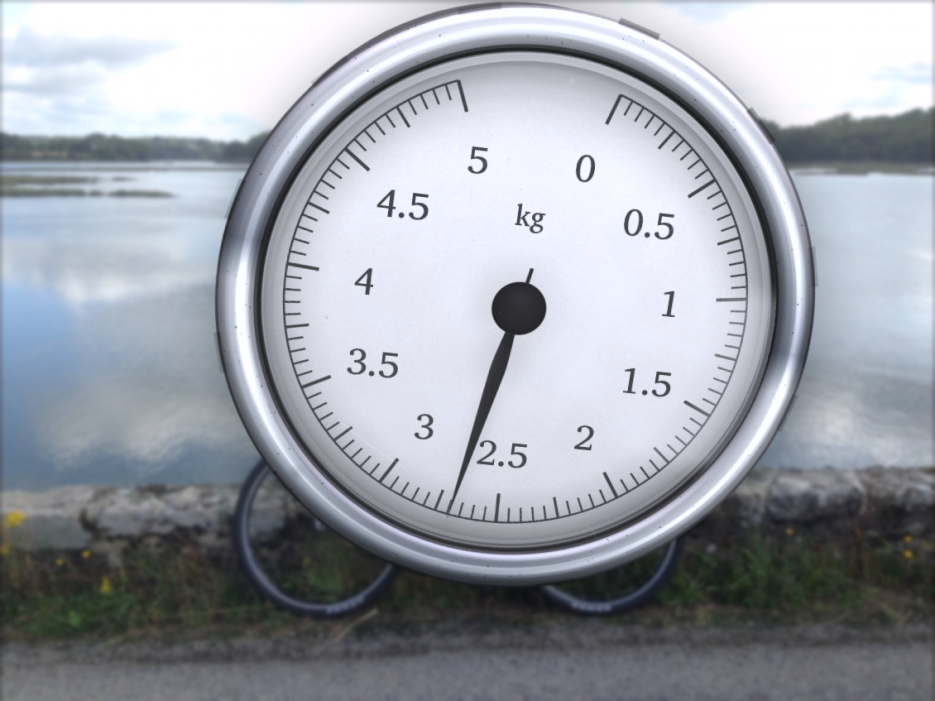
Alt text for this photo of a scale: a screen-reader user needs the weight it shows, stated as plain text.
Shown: 2.7 kg
